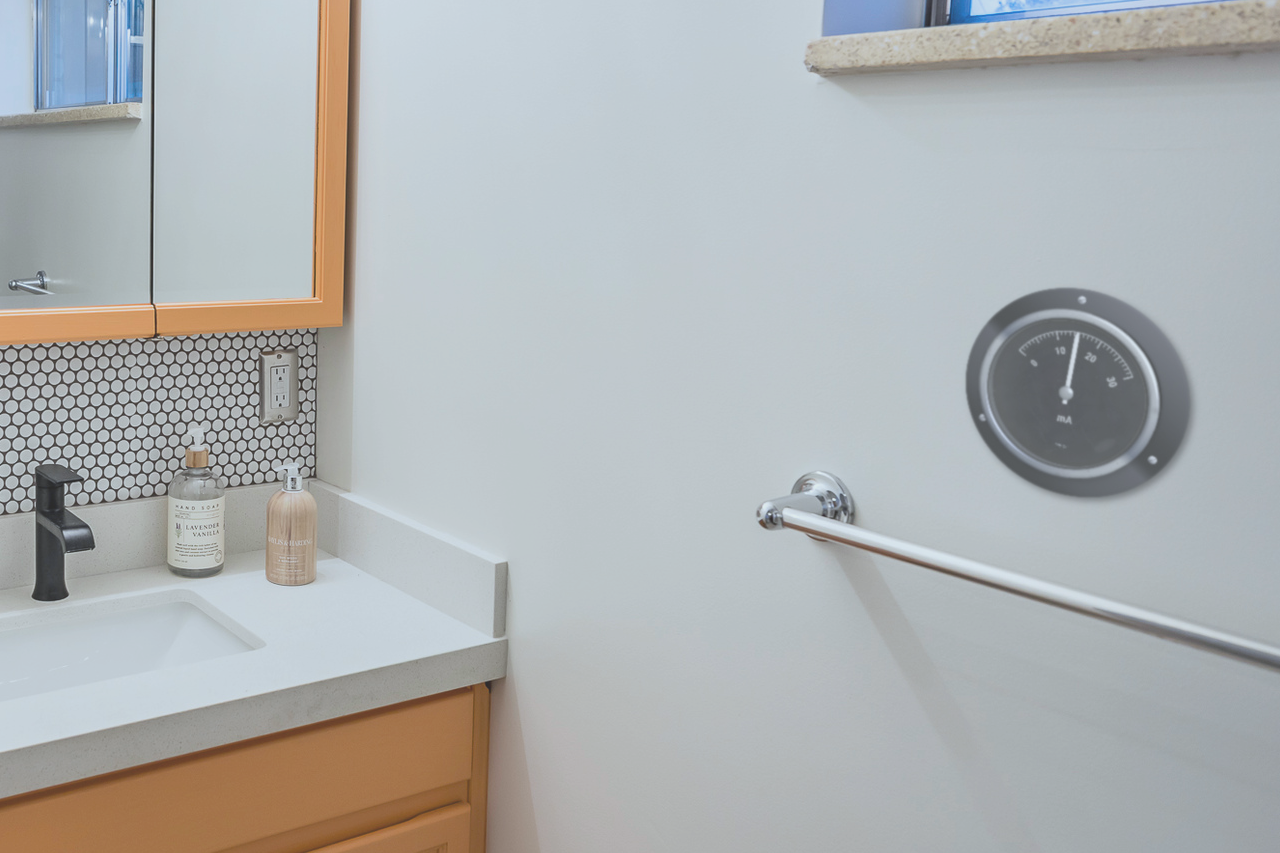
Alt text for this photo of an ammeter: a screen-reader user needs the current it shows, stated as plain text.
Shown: 15 mA
